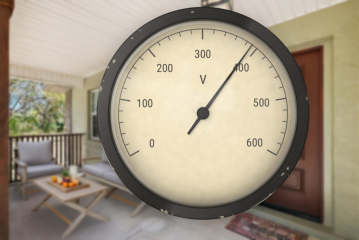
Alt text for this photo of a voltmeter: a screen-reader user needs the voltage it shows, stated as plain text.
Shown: 390 V
